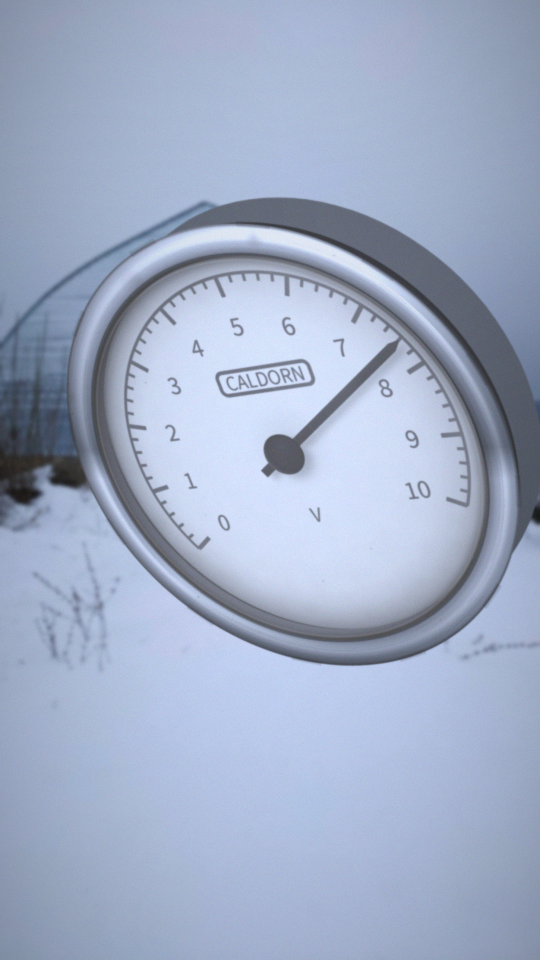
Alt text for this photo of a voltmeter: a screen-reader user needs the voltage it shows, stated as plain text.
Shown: 7.6 V
